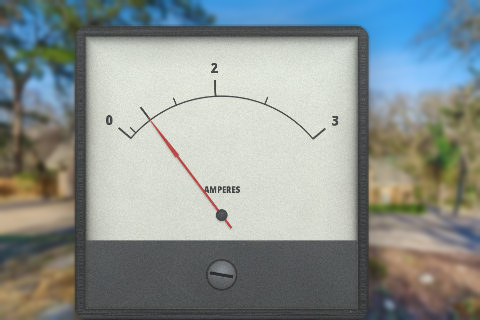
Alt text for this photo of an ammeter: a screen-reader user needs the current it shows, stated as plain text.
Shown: 1 A
